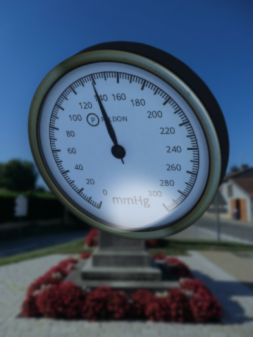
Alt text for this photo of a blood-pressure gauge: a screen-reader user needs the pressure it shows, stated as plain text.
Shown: 140 mmHg
